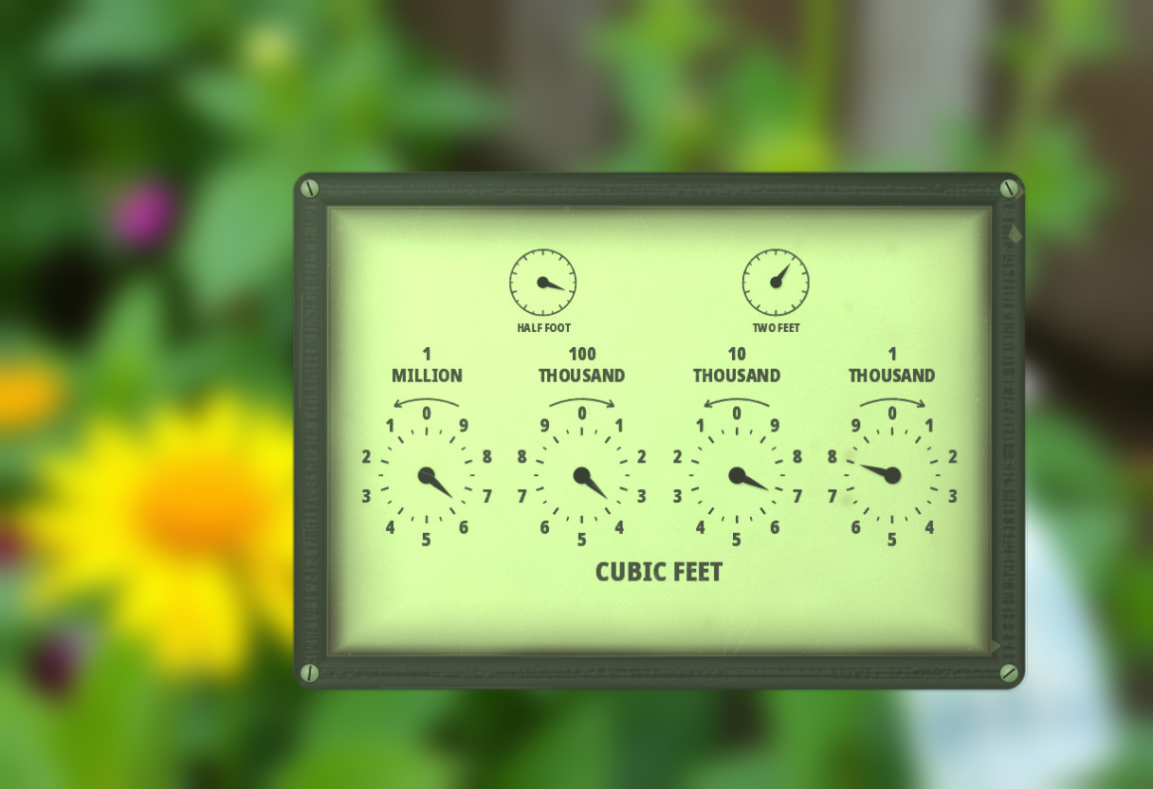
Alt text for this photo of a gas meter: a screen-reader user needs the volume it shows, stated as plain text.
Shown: 636800 ft³
